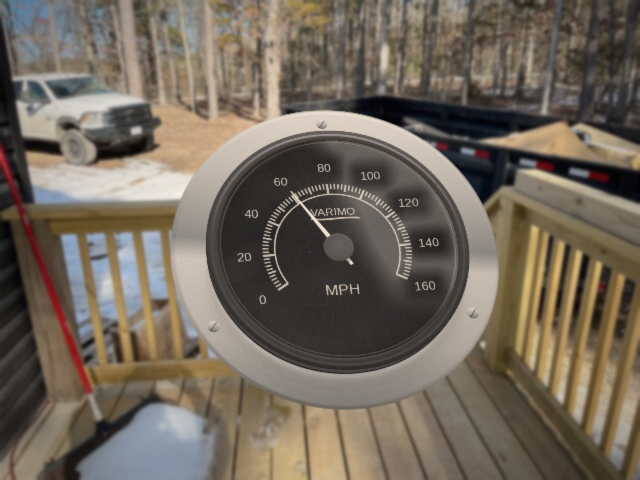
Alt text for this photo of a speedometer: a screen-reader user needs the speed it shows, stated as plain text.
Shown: 60 mph
